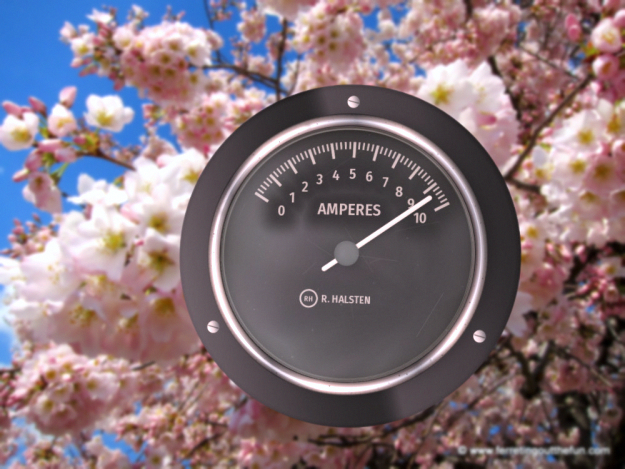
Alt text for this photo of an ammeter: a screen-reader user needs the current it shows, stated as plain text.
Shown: 9.4 A
